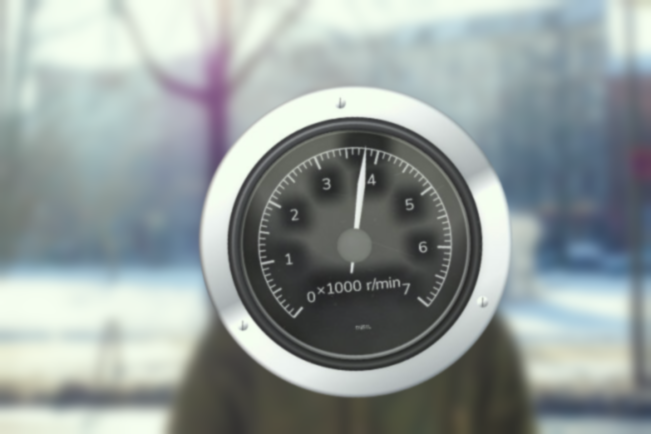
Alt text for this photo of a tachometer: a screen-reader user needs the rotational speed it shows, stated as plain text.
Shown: 3800 rpm
